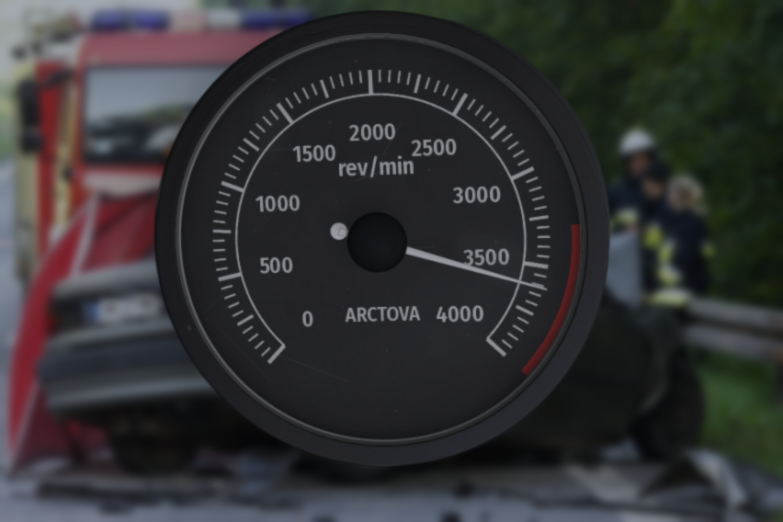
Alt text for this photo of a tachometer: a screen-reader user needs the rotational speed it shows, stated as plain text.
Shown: 3600 rpm
